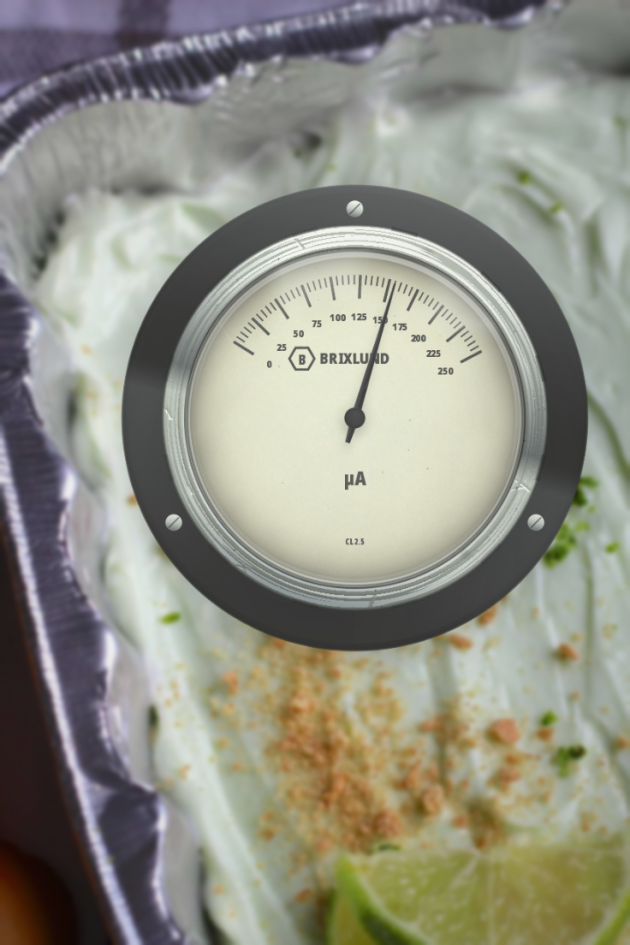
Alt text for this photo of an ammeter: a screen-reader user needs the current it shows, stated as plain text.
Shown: 155 µA
